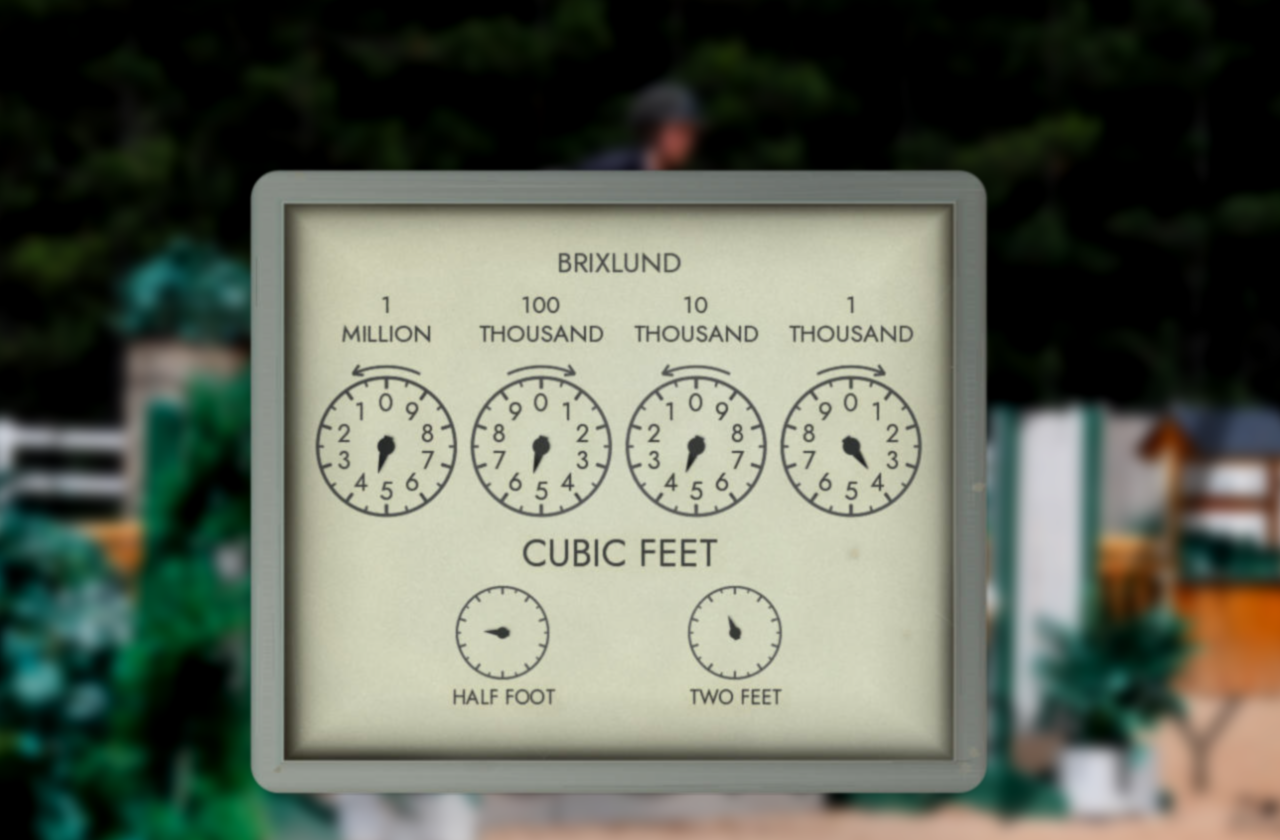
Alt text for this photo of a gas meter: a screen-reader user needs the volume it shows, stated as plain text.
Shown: 454400 ft³
